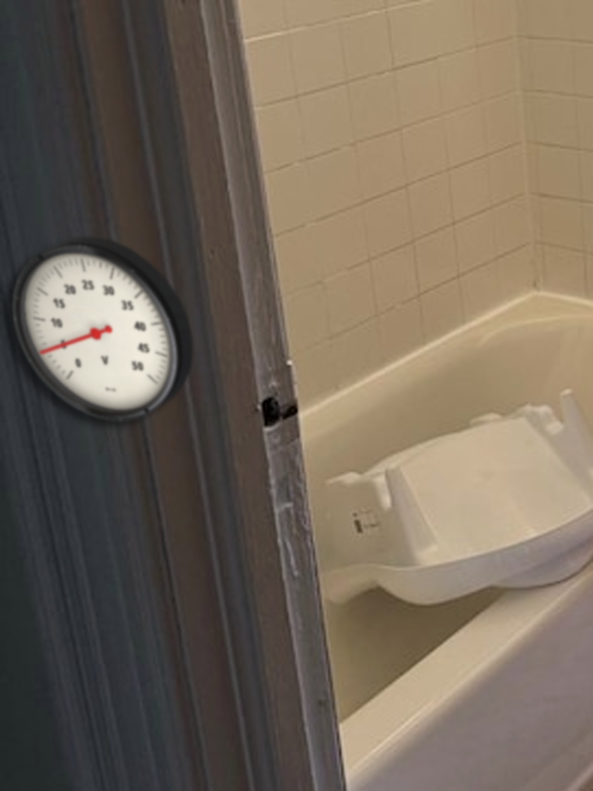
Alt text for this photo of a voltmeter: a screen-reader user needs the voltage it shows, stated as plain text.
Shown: 5 V
